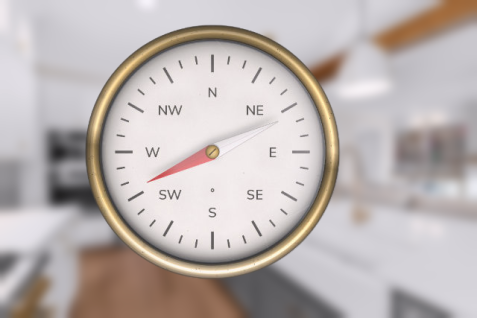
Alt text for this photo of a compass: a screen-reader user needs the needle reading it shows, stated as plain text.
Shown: 245 °
